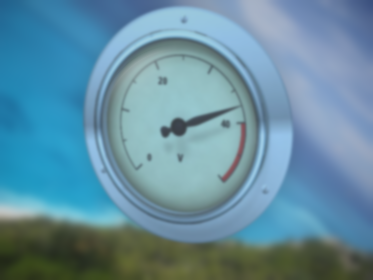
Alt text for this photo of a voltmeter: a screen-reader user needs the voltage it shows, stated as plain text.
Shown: 37.5 V
